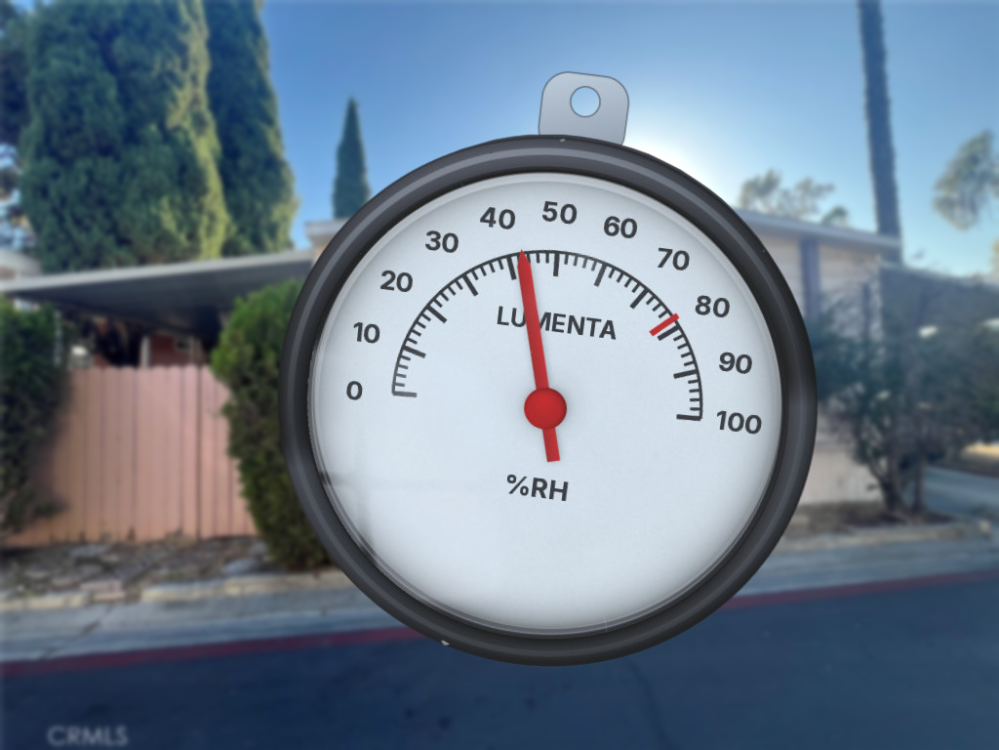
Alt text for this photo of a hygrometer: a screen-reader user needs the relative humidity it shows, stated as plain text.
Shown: 43 %
